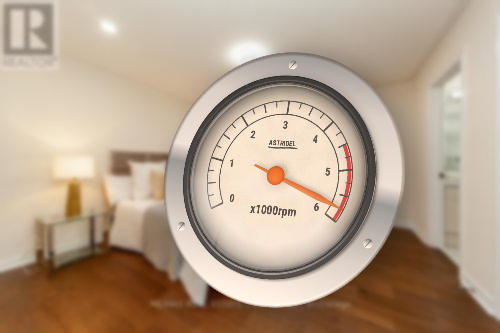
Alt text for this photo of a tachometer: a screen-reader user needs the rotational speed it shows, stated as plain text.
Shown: 5750 rpm
